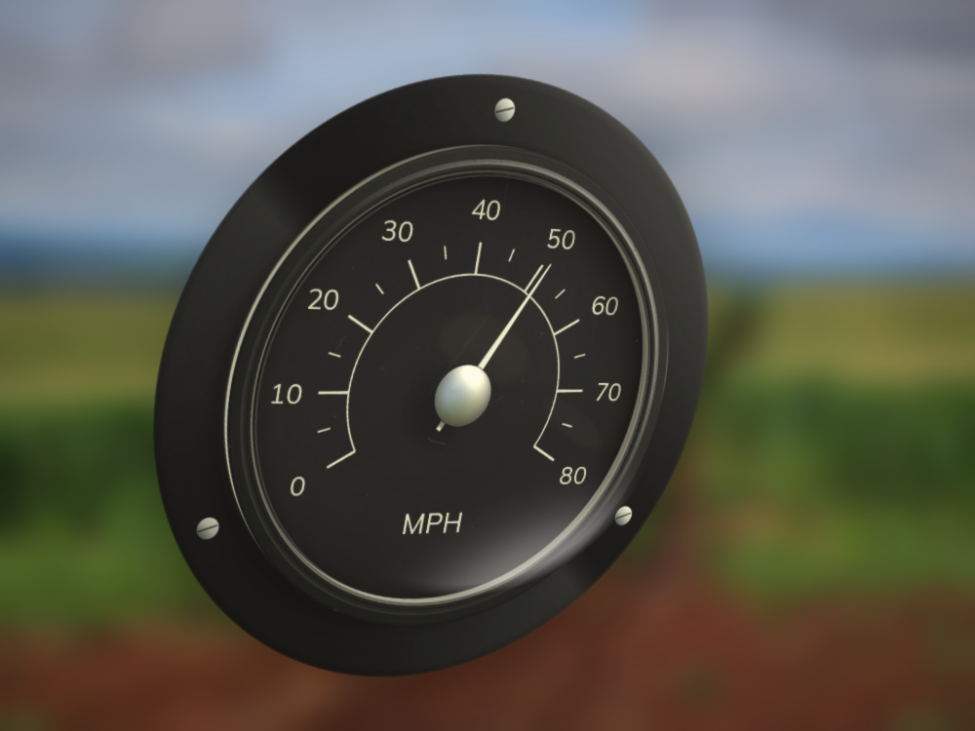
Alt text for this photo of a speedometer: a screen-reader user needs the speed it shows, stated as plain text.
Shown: 50 mph
